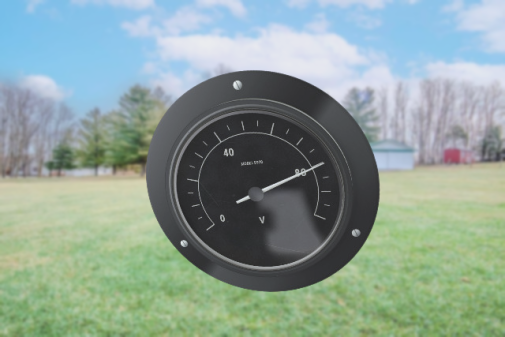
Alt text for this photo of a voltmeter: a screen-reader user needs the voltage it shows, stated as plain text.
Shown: 80 V
